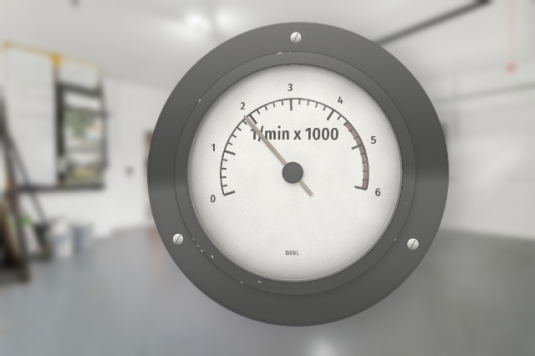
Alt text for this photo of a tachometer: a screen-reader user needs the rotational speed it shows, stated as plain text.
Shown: 1900 rpm
